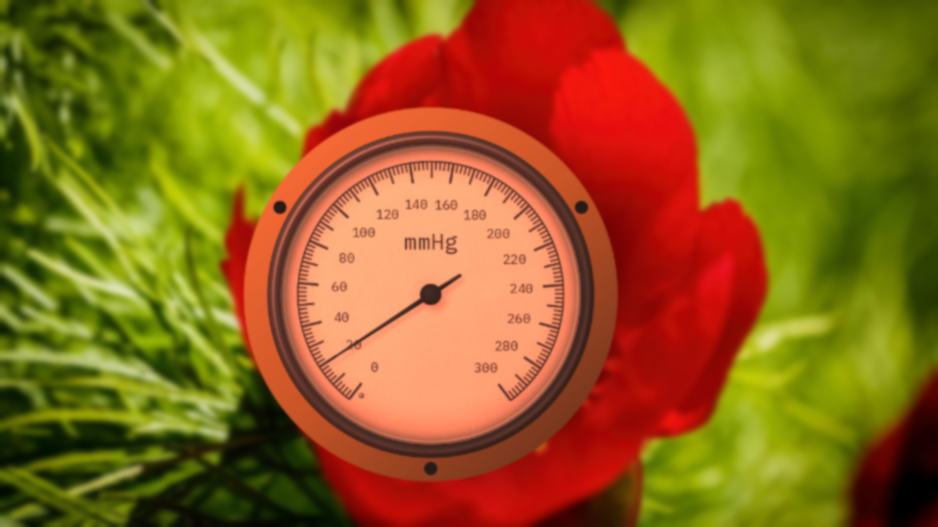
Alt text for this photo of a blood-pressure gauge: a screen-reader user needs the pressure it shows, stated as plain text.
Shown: 20 mmHg
